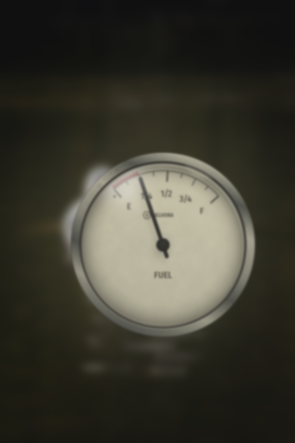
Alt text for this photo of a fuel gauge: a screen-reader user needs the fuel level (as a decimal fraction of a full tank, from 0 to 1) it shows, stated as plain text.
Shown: 0.25
